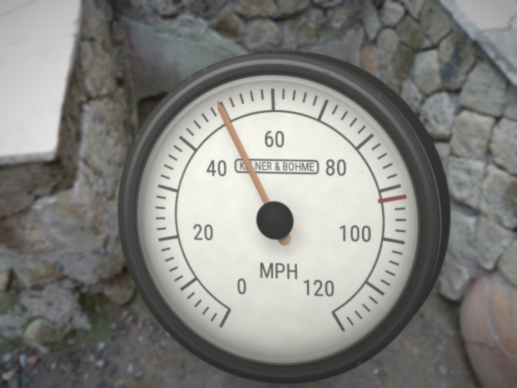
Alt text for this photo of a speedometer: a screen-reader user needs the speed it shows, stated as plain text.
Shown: 50 mph
